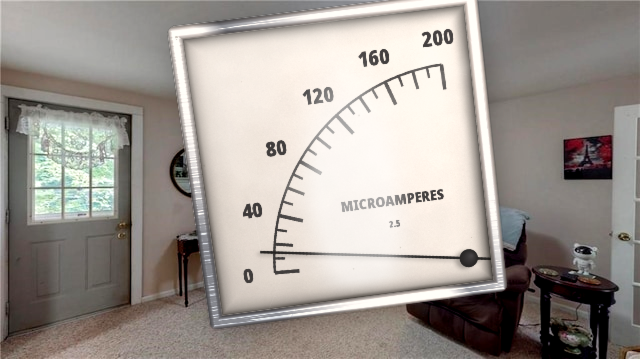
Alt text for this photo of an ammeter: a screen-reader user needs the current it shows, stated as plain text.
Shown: 15 µA
